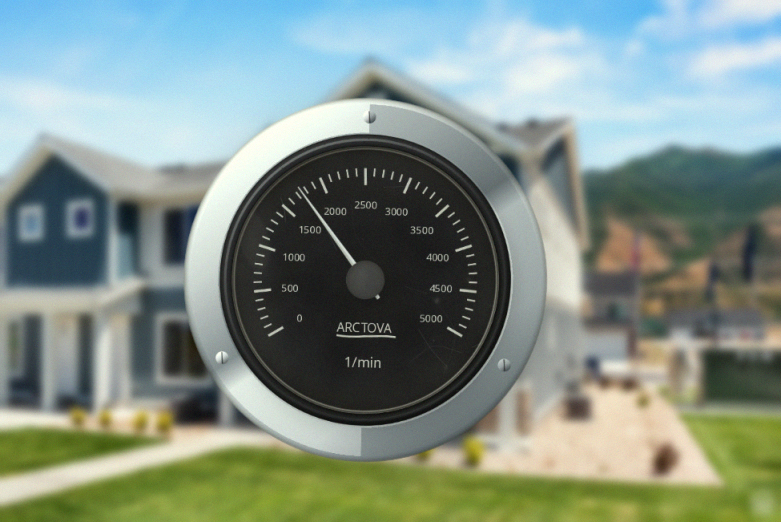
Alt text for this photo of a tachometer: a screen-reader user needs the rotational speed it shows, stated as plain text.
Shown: 1750 rpm
